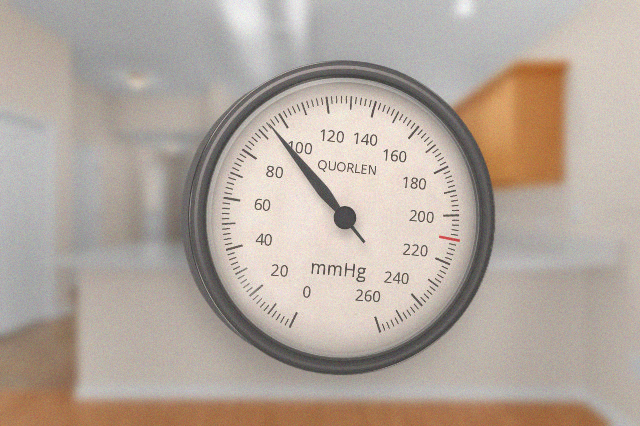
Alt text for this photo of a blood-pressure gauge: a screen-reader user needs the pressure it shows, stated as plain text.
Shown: 94 mmHg
